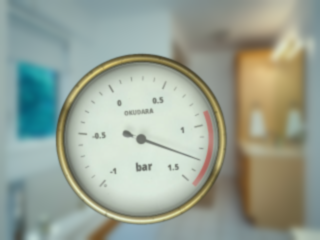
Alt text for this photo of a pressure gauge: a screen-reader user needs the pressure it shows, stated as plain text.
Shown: 1.3 bar
